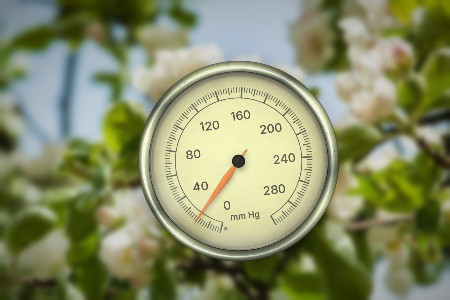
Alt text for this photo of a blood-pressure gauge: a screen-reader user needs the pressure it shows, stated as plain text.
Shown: 20 mmHg
